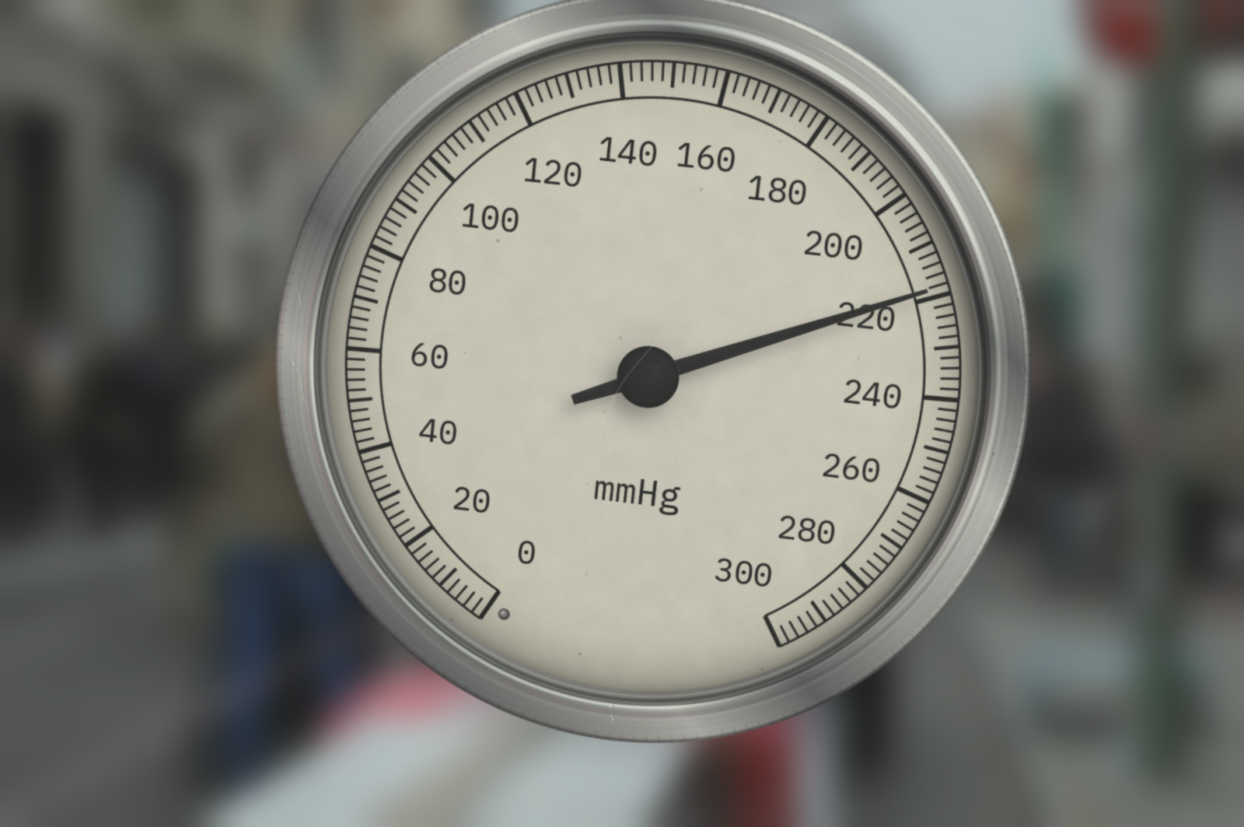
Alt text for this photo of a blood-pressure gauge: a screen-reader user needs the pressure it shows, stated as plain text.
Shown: 218 mmHg
